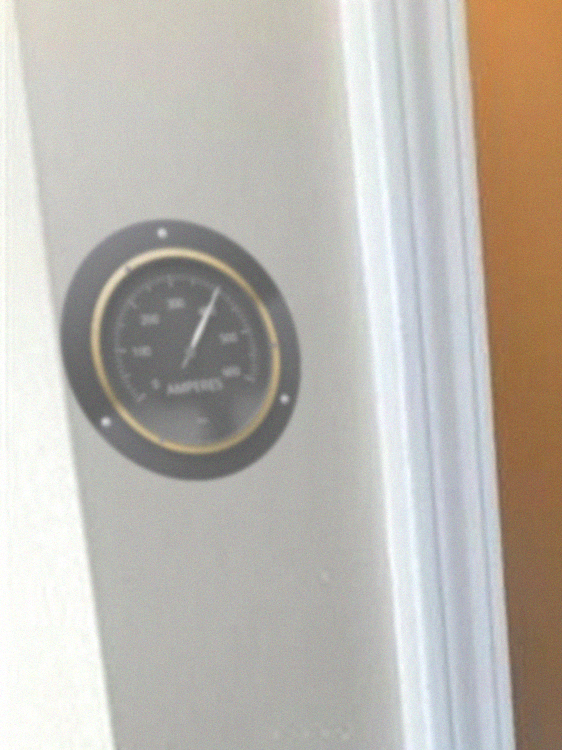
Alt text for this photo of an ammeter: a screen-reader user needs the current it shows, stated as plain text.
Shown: 400 A
